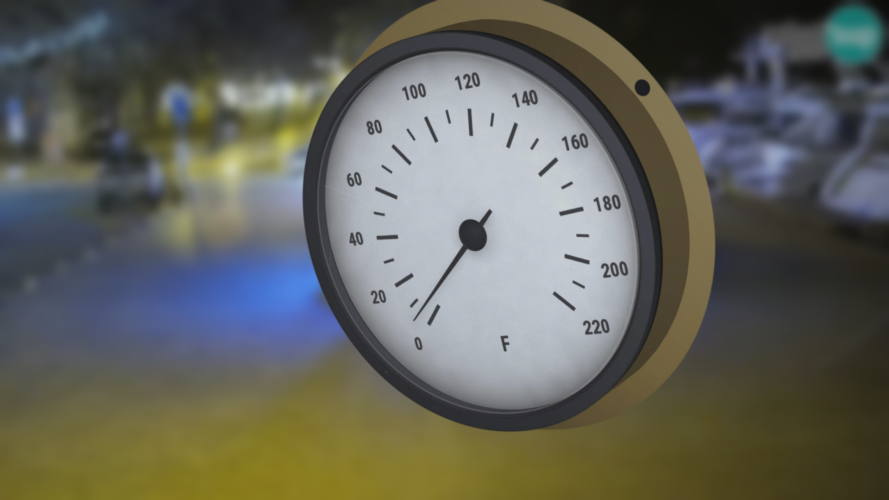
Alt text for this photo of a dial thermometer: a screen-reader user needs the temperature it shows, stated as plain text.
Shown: 5 °F
